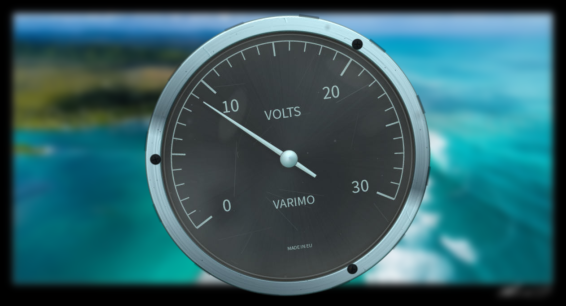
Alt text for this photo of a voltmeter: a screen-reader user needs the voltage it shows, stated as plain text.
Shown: 9 V
